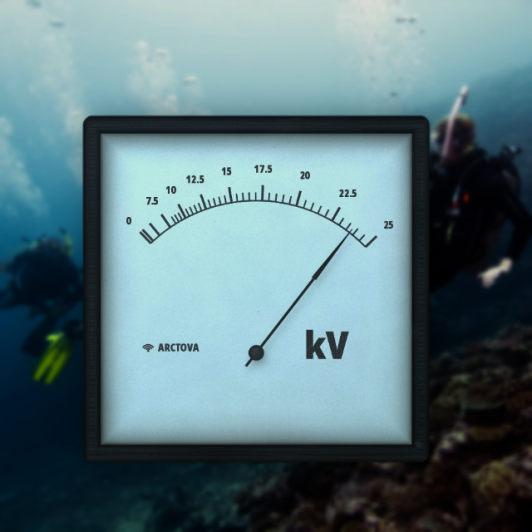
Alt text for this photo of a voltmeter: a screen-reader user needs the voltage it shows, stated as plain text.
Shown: 23.75 kV
